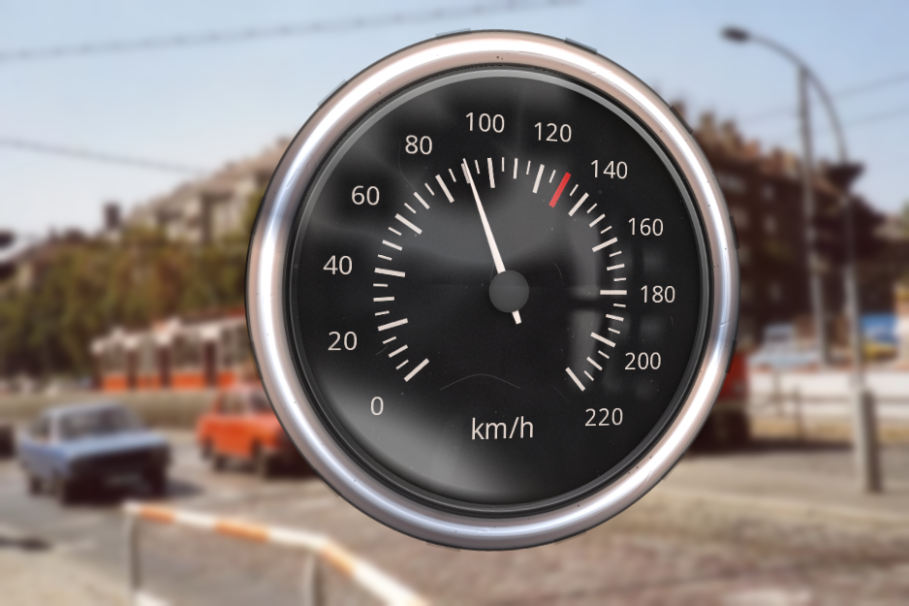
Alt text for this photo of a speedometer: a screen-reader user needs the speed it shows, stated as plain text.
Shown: 90 km/h
